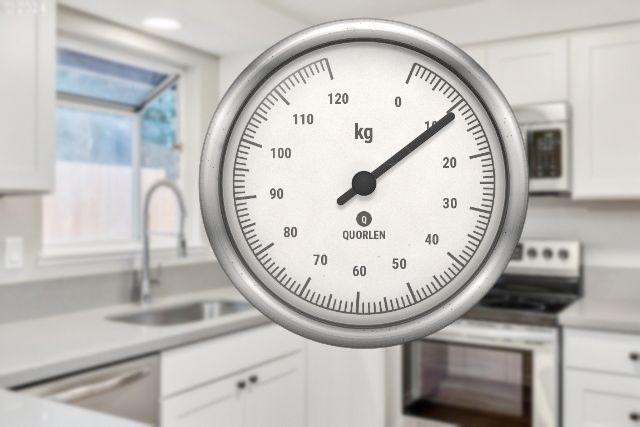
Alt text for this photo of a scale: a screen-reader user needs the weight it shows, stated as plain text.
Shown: 11 kg
